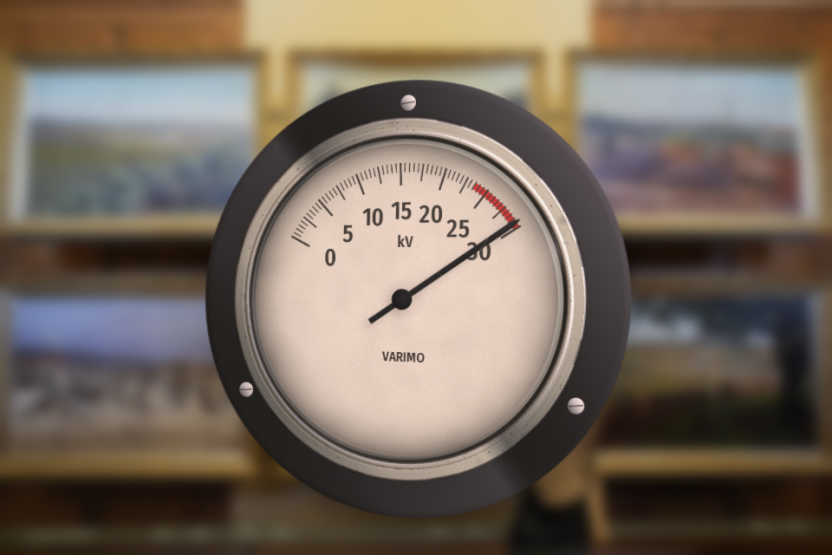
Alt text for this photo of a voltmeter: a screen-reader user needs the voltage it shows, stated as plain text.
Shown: 29.5 kV
